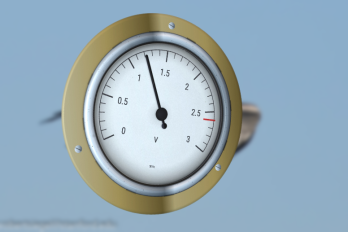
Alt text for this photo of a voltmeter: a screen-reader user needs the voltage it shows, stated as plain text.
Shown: 1.2 V
